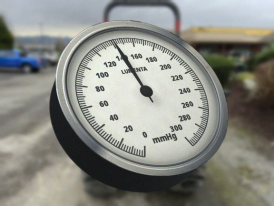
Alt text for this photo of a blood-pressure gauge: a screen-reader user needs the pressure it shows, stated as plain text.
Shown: 140 mmHg
